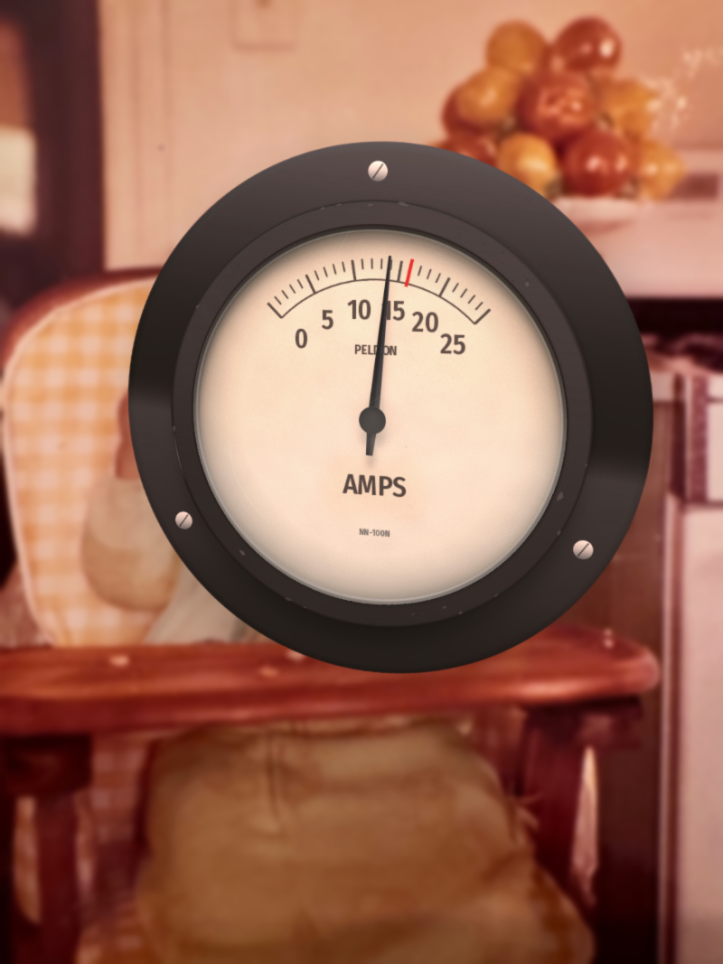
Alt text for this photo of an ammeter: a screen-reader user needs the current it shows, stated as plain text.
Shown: 14 A
